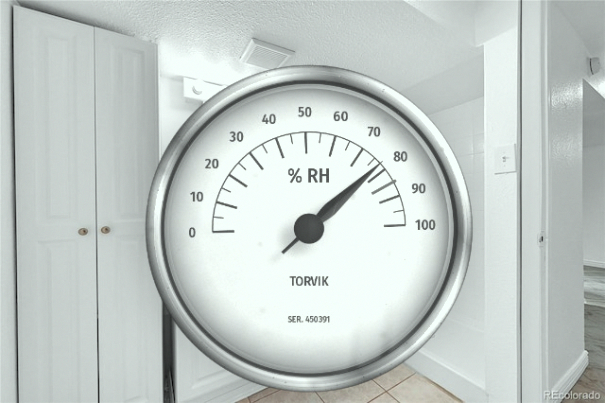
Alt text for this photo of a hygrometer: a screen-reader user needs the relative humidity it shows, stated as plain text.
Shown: 77.5 %
